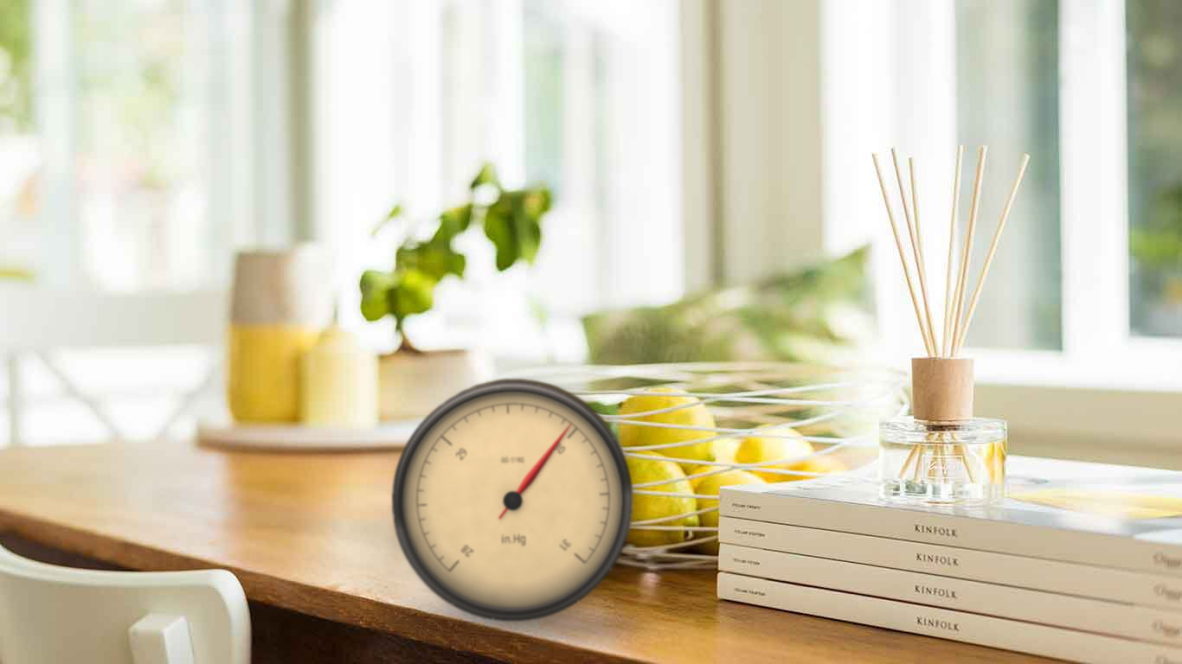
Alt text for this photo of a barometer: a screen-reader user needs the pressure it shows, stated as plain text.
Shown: 29.95 inHg
